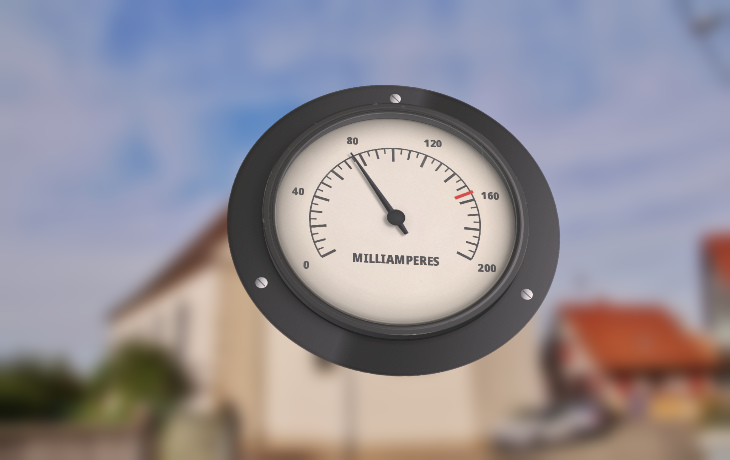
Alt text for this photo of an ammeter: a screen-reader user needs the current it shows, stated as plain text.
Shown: 75 mA
